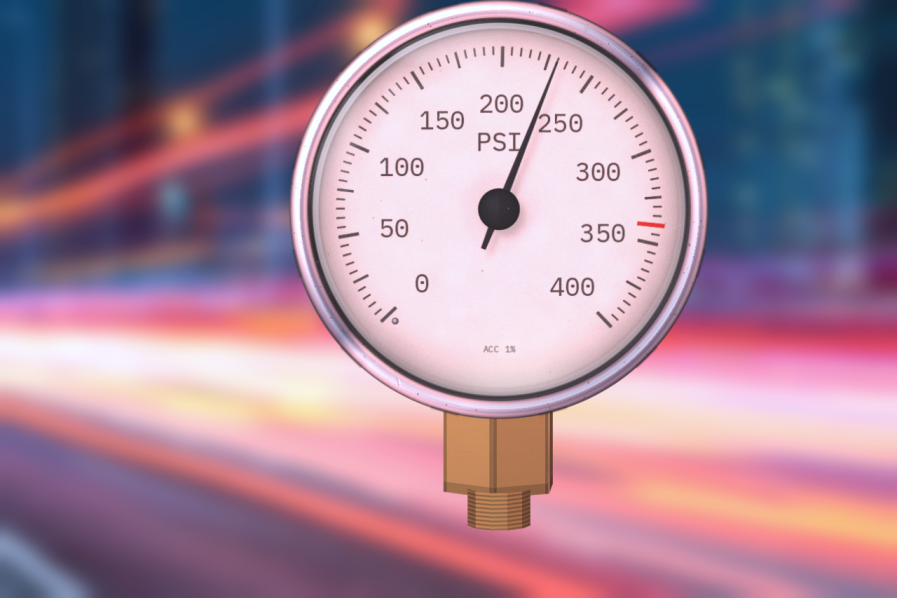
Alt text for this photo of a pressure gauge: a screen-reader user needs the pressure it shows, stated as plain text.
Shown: 230 psi
